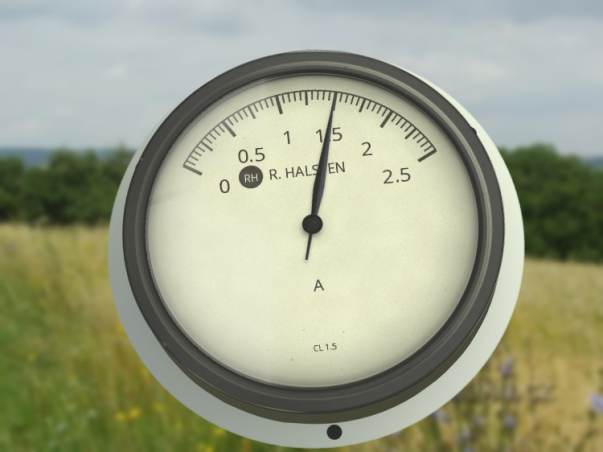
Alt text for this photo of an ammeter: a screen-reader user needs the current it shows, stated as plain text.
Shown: 1.5 A
